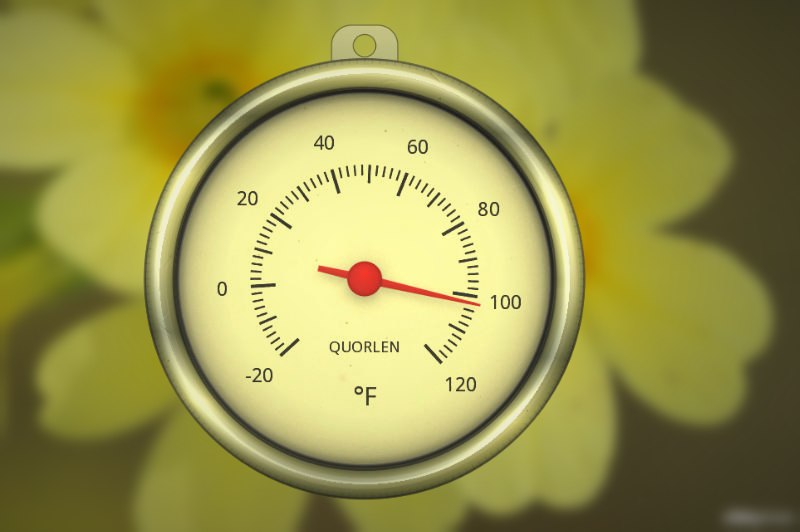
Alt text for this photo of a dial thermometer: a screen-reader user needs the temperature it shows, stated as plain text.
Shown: 102 °F
